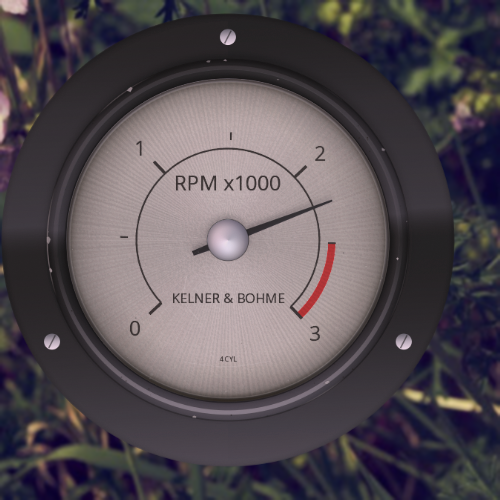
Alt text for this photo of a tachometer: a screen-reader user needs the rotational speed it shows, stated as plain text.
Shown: 2250 rpm
